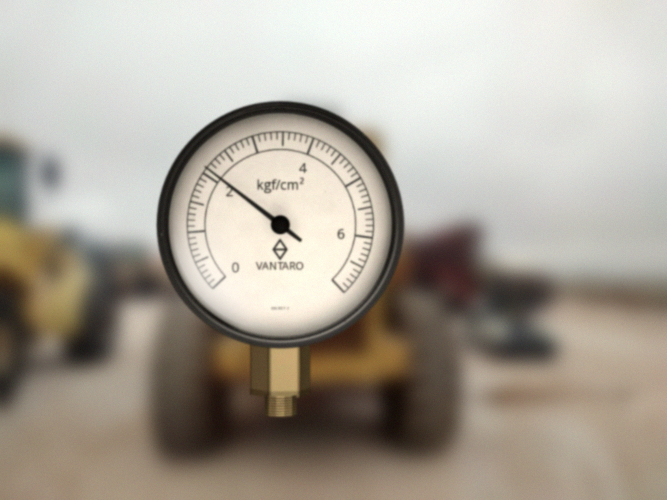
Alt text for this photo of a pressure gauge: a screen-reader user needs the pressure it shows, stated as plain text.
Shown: 2.1 kg/cm²
